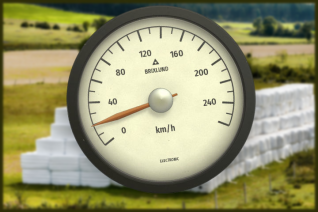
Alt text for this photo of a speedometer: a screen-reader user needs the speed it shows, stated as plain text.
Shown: 20 km/h
